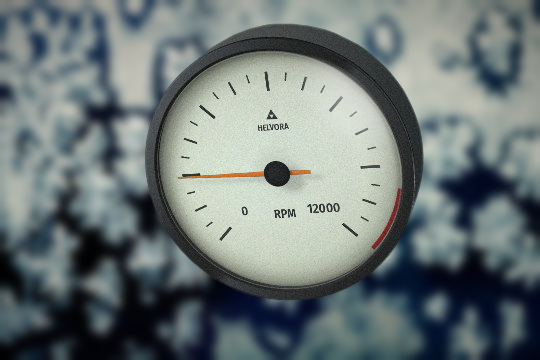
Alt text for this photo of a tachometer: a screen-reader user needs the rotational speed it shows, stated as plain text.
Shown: 2000 rpm
